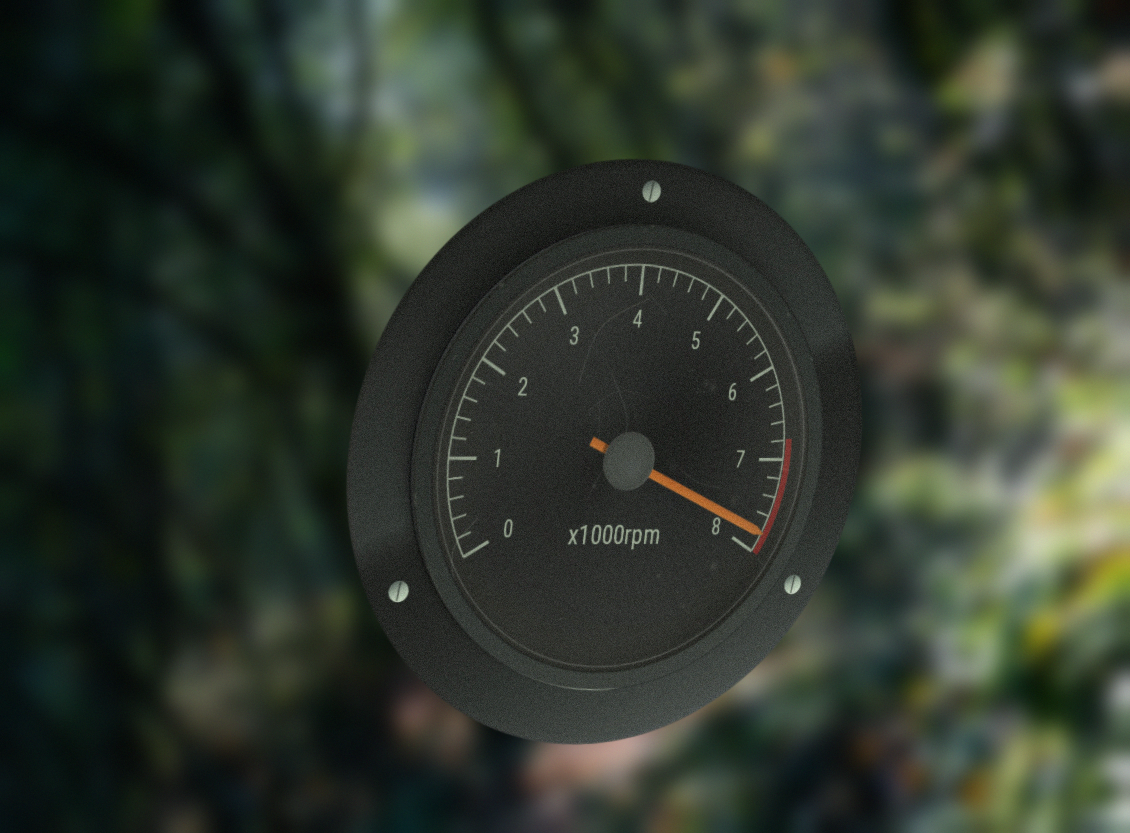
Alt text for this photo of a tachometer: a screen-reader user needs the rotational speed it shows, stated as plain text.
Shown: 7800 rpm
